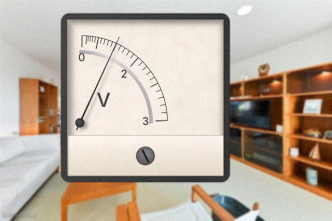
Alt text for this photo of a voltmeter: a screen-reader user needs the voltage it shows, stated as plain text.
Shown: 1.5 V
